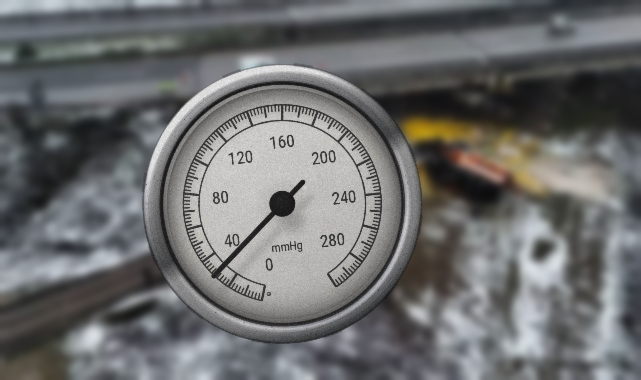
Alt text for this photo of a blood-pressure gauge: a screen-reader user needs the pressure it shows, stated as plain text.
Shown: 30 mmHg
